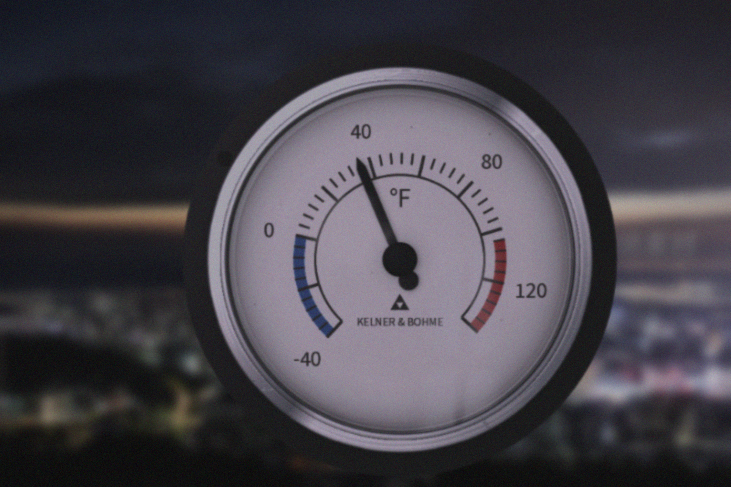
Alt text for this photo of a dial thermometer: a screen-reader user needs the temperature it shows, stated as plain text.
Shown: 36 °F
